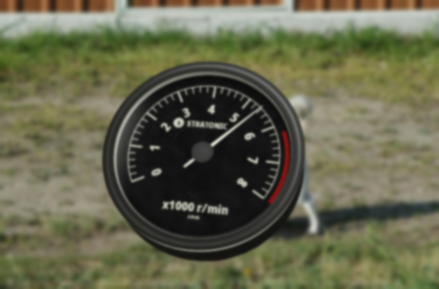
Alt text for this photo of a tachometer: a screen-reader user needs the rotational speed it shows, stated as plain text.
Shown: 5400 rpm
